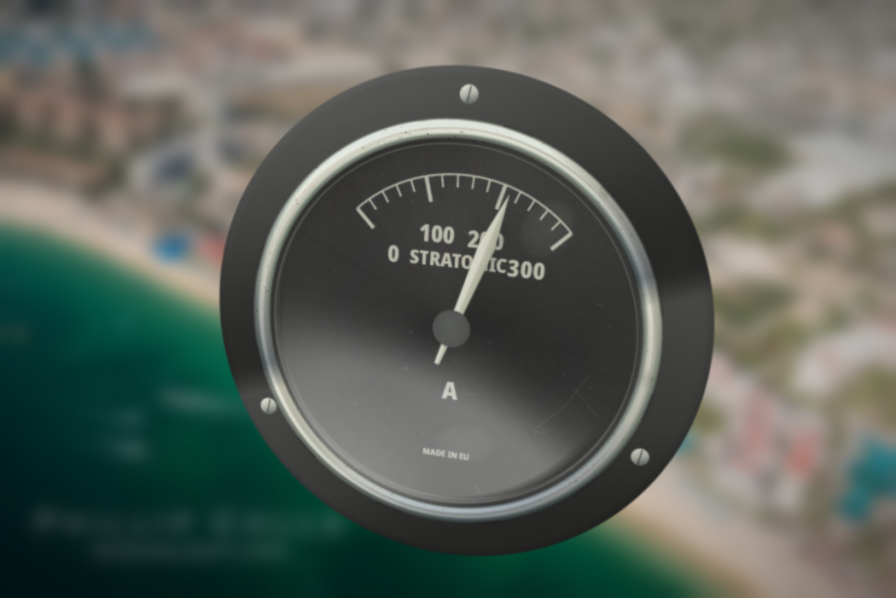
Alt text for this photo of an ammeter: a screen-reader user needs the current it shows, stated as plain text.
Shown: 210 A
